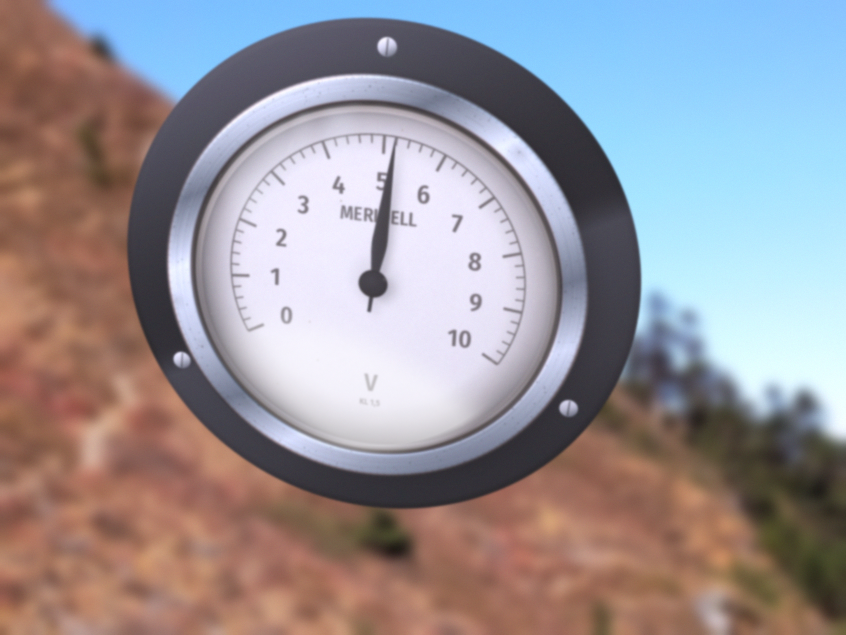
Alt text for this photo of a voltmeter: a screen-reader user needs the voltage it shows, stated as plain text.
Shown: 5.2 V
